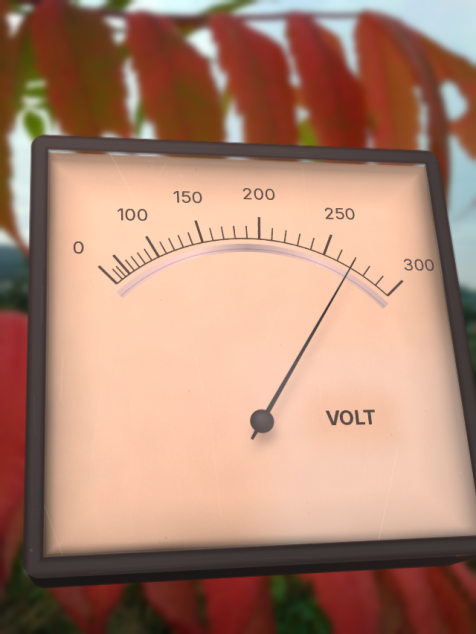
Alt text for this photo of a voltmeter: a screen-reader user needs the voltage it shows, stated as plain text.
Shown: 270 V
